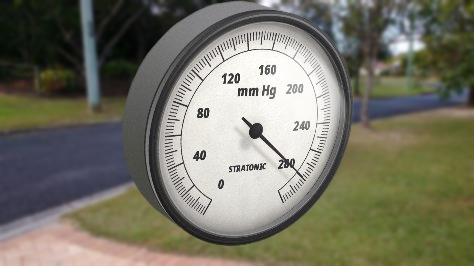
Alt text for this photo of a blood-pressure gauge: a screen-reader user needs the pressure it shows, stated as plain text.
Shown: 280 mmHg
